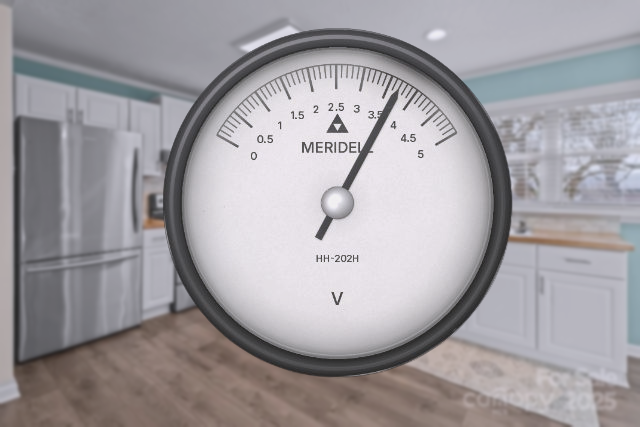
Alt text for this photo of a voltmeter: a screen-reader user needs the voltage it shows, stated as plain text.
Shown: 3.7 V
